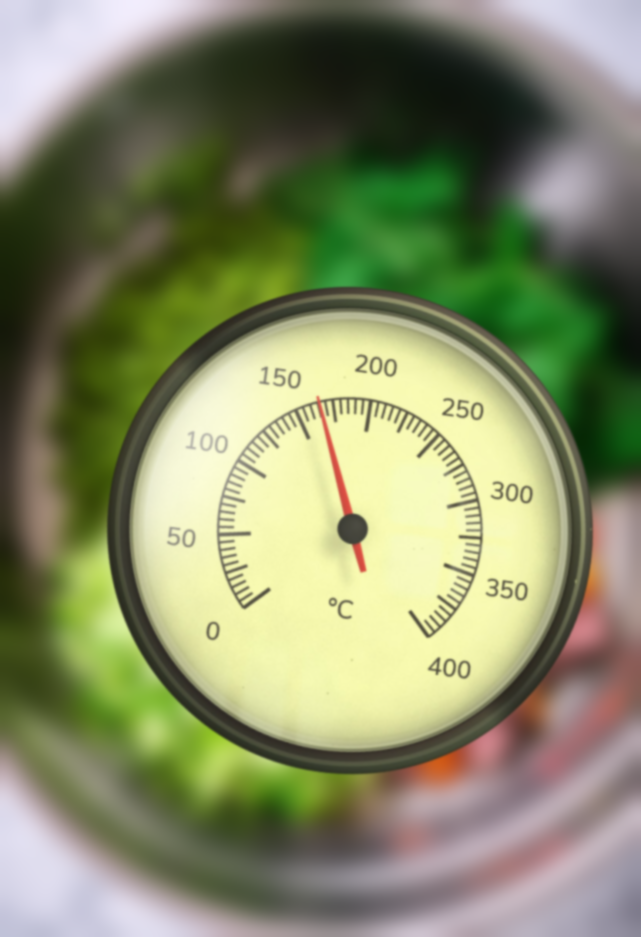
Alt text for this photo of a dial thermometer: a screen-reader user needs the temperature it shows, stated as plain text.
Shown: 165 °C
